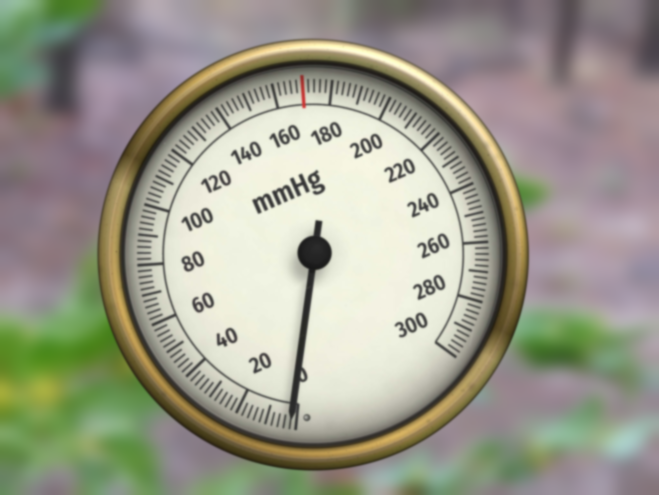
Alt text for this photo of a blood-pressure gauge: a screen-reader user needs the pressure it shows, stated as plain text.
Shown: 2 mmHg
